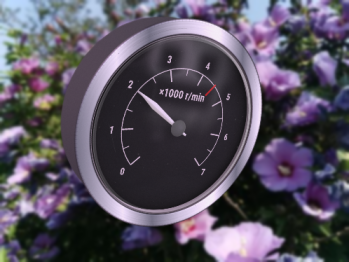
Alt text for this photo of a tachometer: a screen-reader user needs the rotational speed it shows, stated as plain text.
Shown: 2000 rpm
